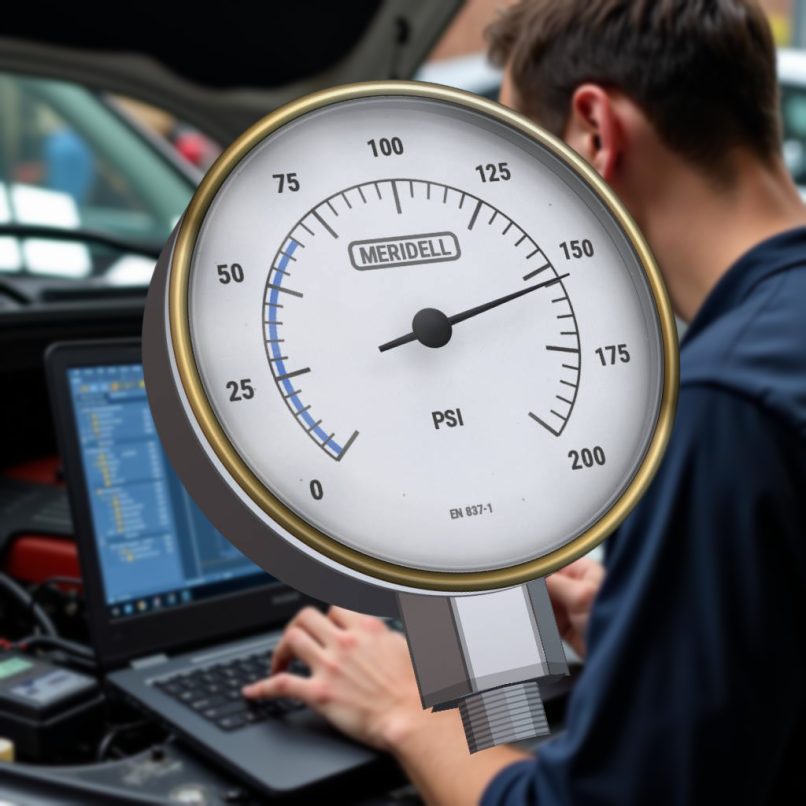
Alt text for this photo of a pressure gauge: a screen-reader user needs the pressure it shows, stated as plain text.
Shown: 155 psi
